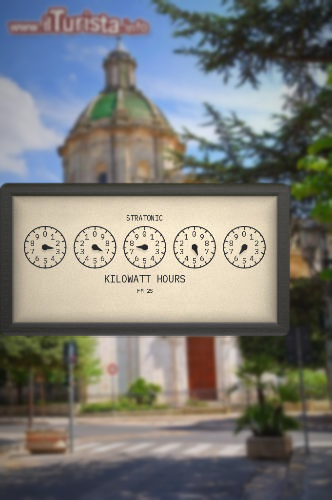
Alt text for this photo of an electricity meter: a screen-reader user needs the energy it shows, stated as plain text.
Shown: 26756 kWh
